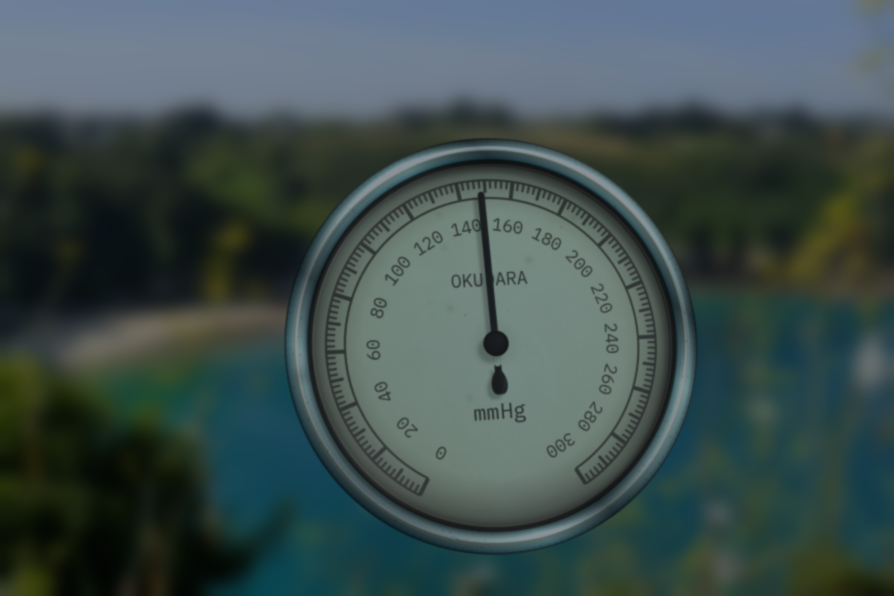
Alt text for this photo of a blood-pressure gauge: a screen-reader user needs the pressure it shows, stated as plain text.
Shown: 148 mmHg
